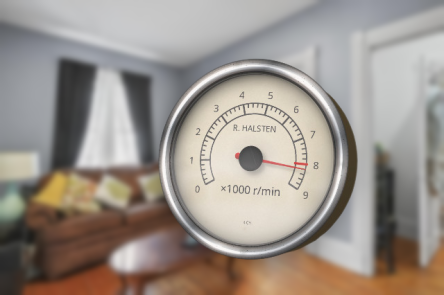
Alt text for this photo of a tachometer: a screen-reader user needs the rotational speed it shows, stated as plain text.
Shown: 8200 rpm
